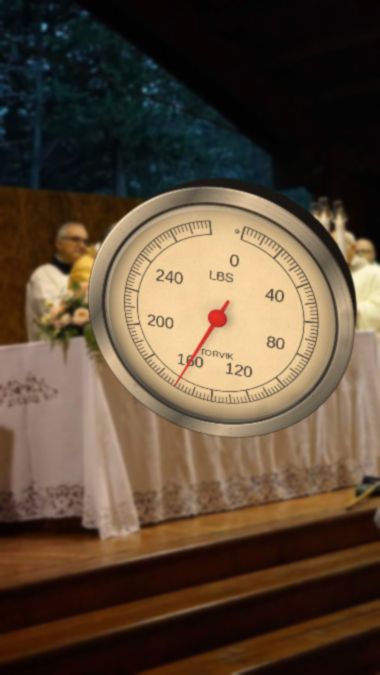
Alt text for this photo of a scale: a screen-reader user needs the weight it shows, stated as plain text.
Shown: 160 lb
